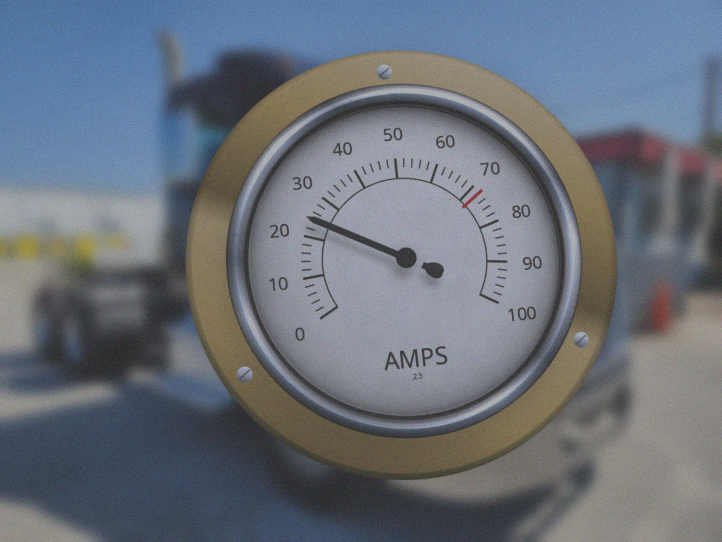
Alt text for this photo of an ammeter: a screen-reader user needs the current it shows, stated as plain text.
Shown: 24 A
